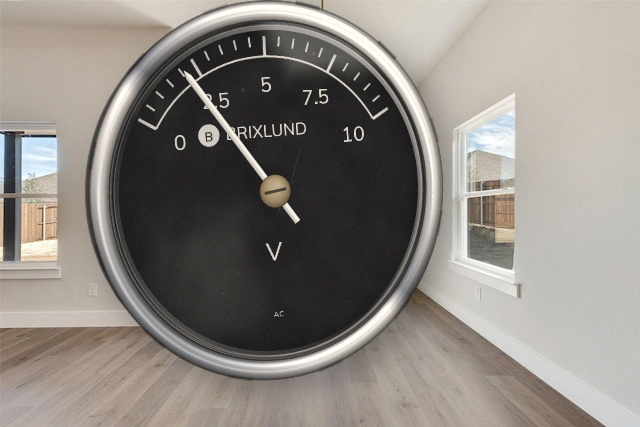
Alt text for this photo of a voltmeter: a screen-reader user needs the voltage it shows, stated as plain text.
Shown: 2 V
